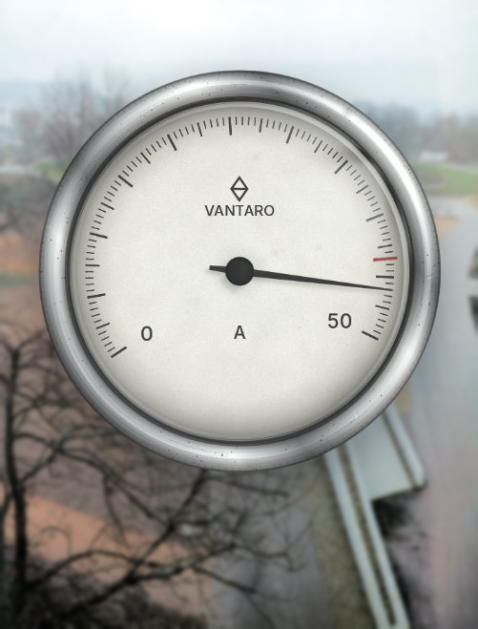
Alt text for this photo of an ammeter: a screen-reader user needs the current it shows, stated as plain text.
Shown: 46 A
